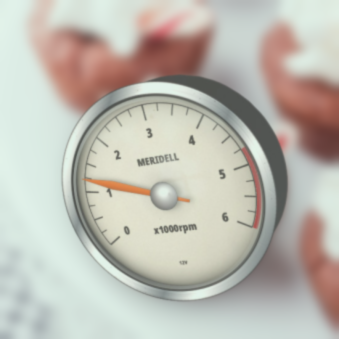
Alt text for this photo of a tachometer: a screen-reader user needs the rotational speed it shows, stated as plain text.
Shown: 1250 rpm
